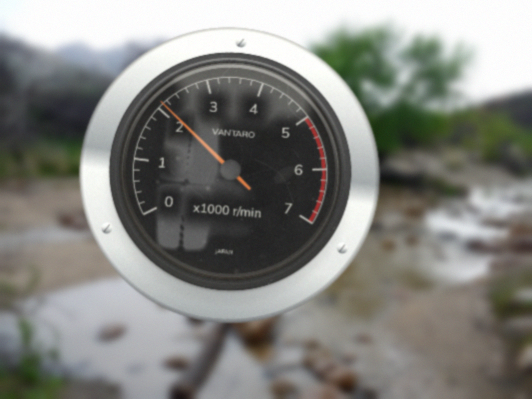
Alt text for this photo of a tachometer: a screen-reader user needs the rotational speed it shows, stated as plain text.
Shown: 2100 rpm
